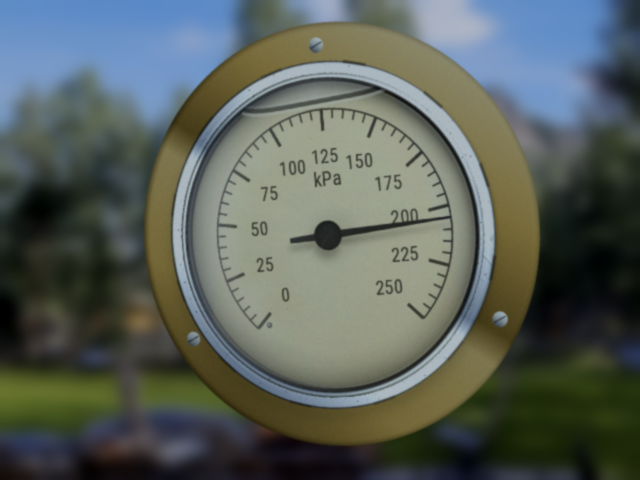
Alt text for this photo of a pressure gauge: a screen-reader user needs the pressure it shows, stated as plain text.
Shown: 205 kPa
